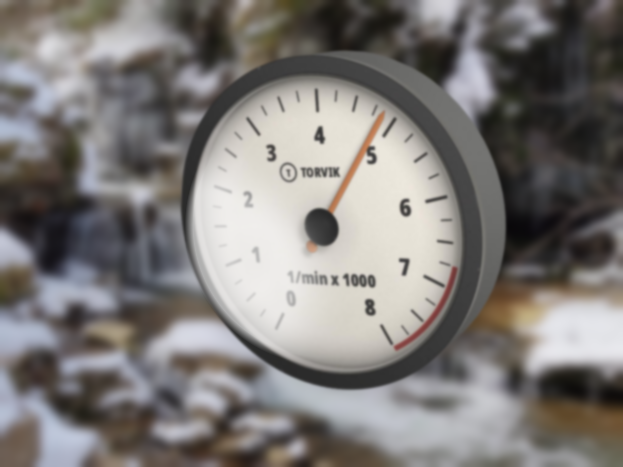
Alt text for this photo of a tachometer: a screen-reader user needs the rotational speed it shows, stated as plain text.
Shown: 4875 rpm
